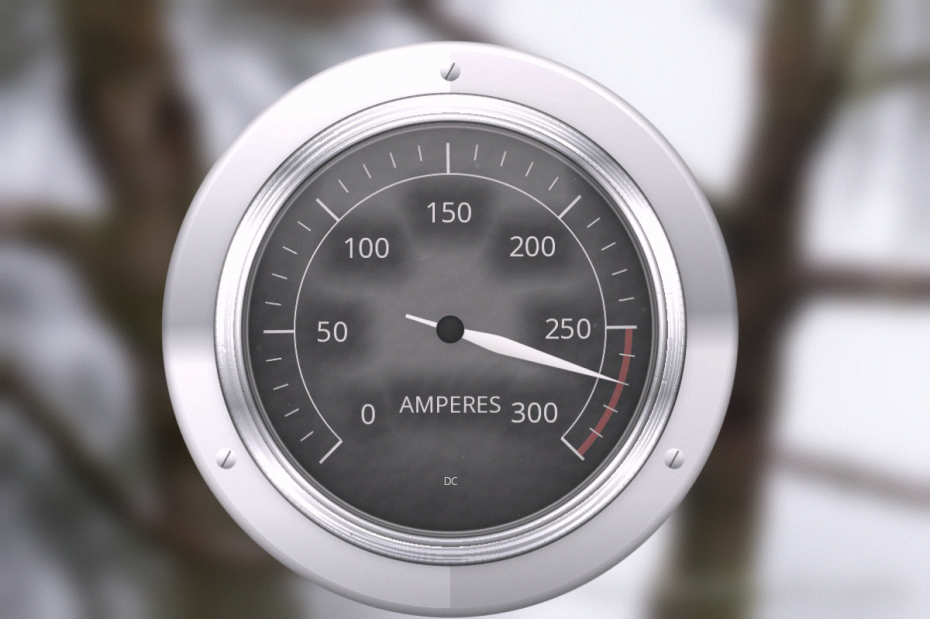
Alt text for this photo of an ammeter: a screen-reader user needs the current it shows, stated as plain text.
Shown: 270 A
